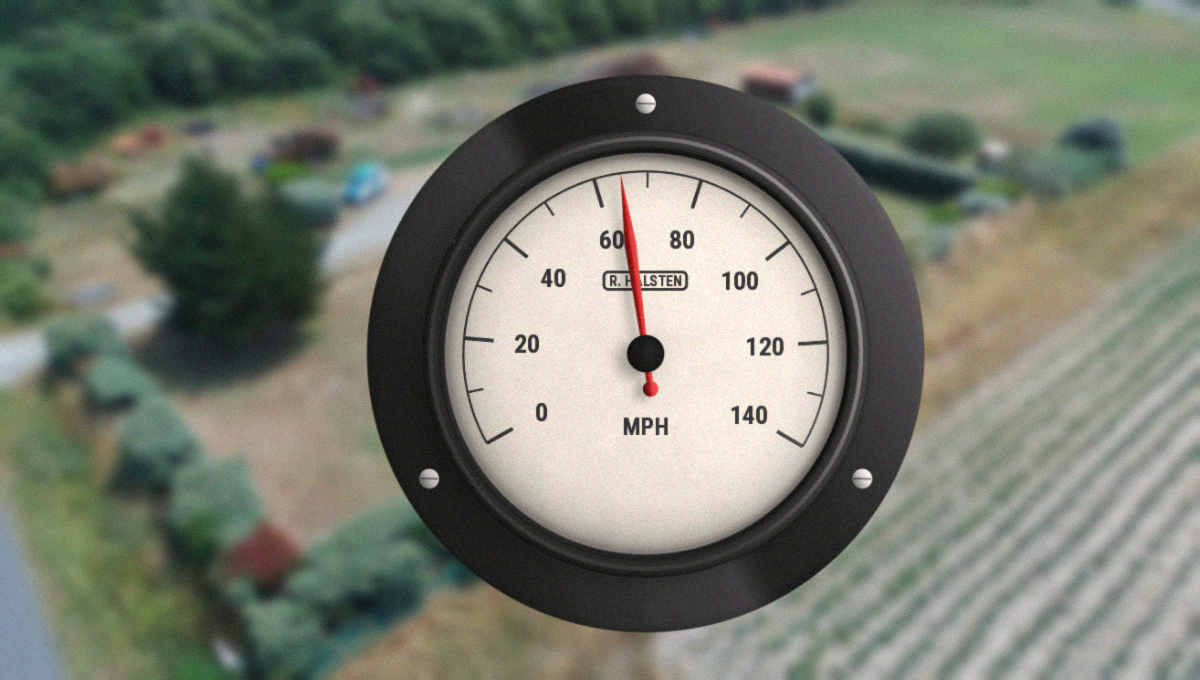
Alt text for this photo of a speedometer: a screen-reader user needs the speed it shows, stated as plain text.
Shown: 65 mph
